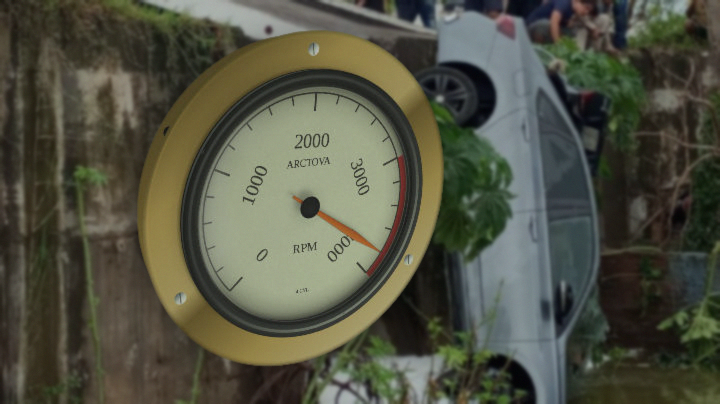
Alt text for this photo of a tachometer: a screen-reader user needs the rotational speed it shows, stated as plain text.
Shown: 3800 rpm
